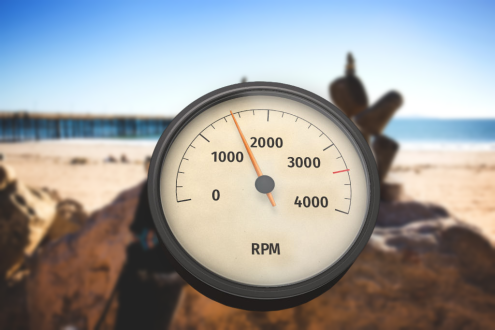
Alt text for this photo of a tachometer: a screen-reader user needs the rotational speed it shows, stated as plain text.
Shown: 1500 rpm
